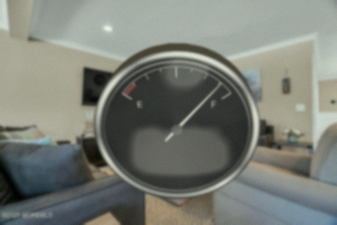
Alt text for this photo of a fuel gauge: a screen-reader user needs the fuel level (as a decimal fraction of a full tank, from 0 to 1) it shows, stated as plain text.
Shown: 0.875
